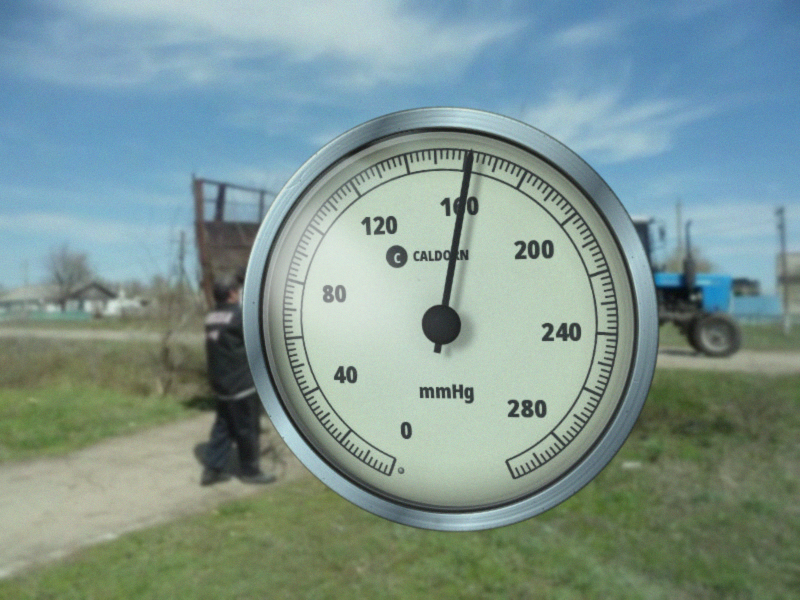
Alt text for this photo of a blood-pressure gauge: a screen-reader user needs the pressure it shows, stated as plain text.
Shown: 162 mmHg
